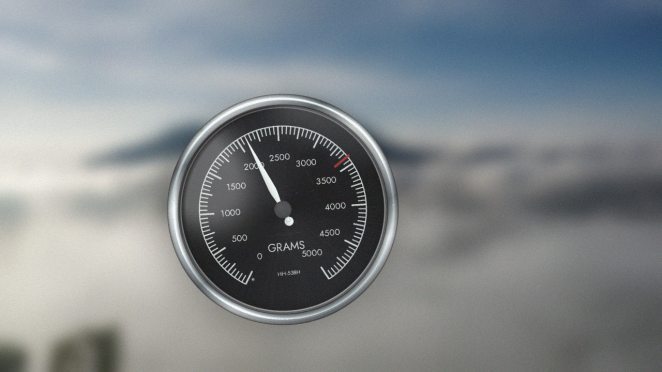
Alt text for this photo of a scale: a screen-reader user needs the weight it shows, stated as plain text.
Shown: 2100 g
